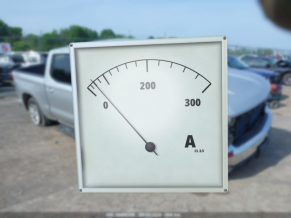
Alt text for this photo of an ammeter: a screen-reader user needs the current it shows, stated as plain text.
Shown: 60 A
